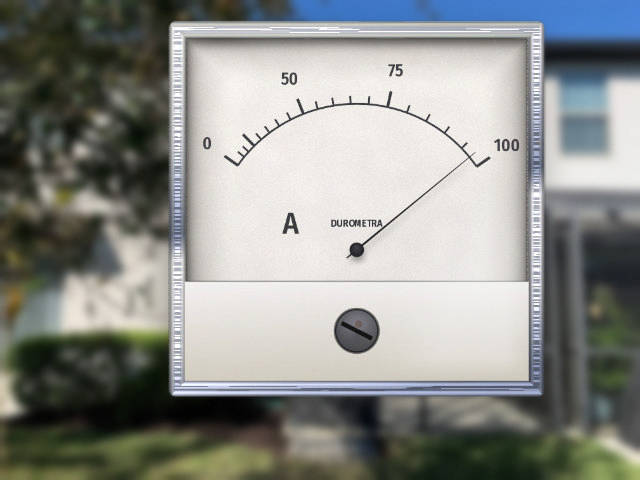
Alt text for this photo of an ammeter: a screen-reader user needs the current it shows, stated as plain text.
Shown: 97.5 A
